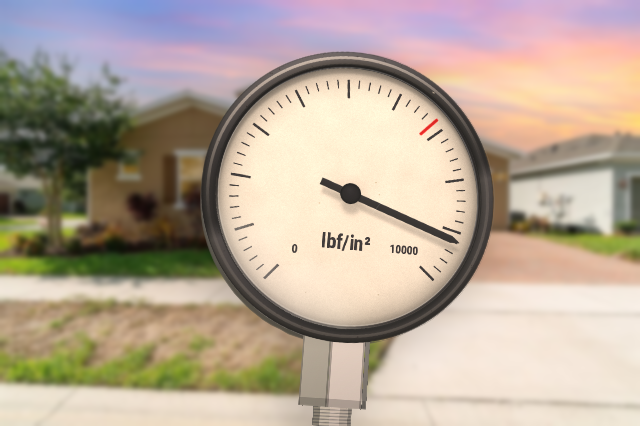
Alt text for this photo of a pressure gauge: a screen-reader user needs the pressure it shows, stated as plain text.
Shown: 9200 psi
